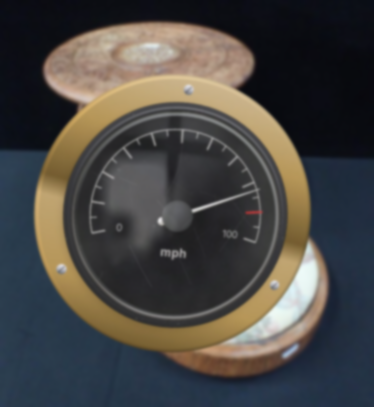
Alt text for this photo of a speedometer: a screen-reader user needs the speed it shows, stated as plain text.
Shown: 82.5 mph
